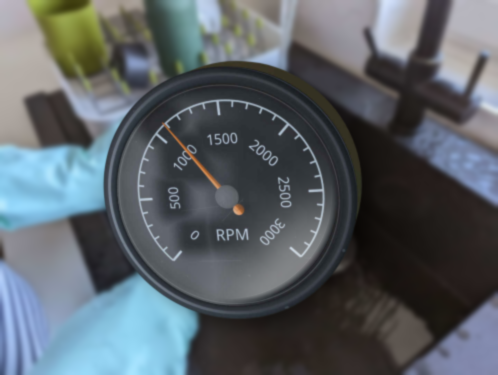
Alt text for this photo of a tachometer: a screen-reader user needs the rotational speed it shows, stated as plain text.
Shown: 1100 rpm
